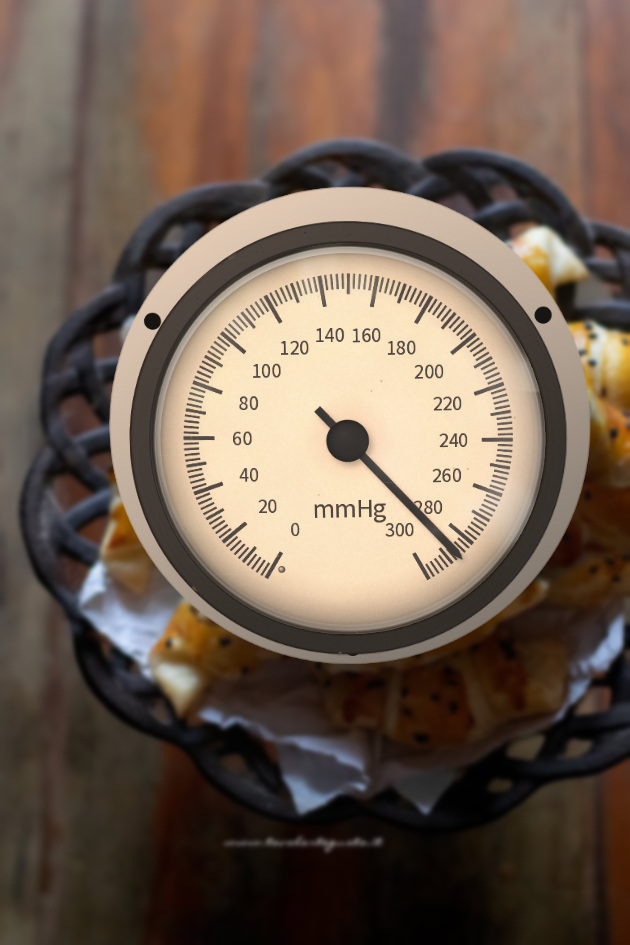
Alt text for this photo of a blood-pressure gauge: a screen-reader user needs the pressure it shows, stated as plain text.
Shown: 286 mmHg
